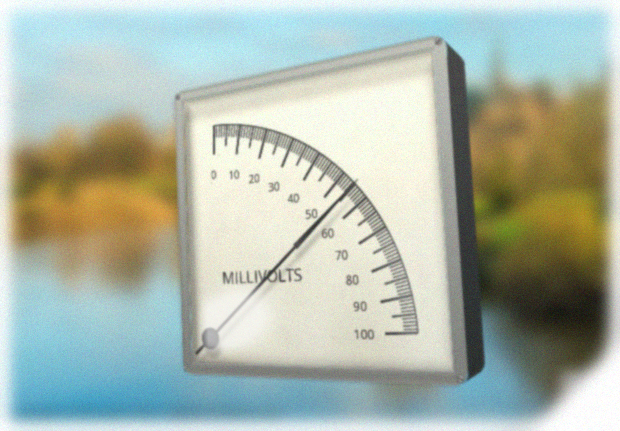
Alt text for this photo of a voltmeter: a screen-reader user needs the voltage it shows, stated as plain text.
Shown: 55 mV
